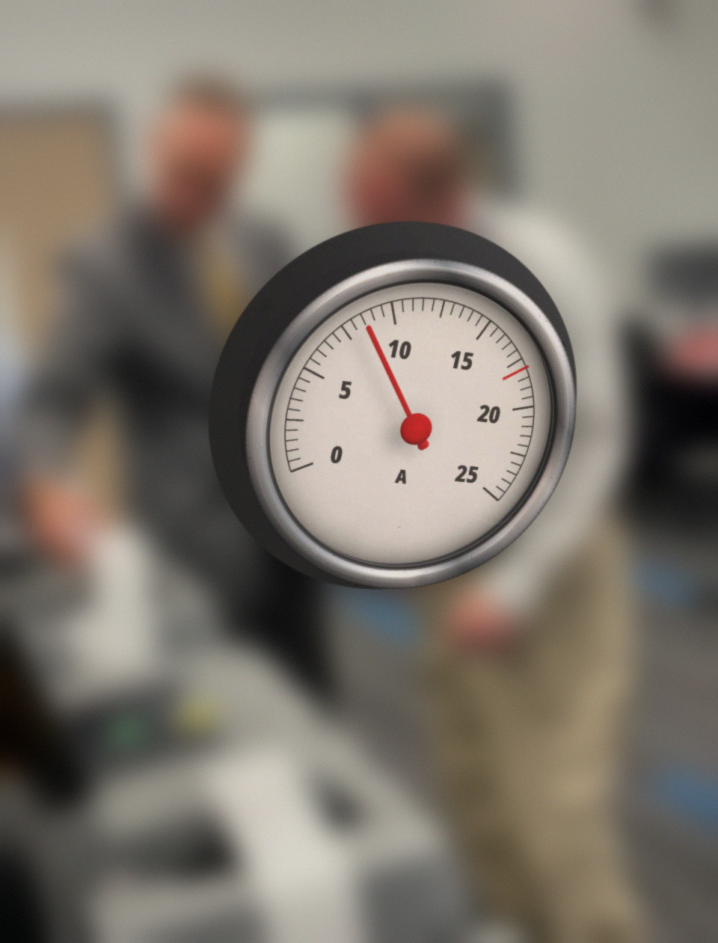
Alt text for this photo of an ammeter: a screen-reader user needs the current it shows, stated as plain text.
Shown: 8.5 A
